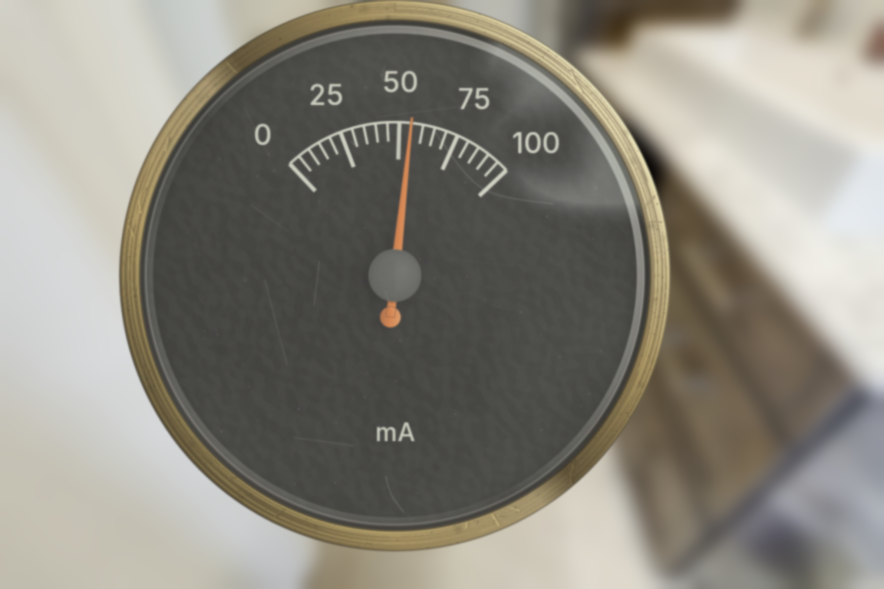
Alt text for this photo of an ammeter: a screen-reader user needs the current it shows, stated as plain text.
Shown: 55 mA
